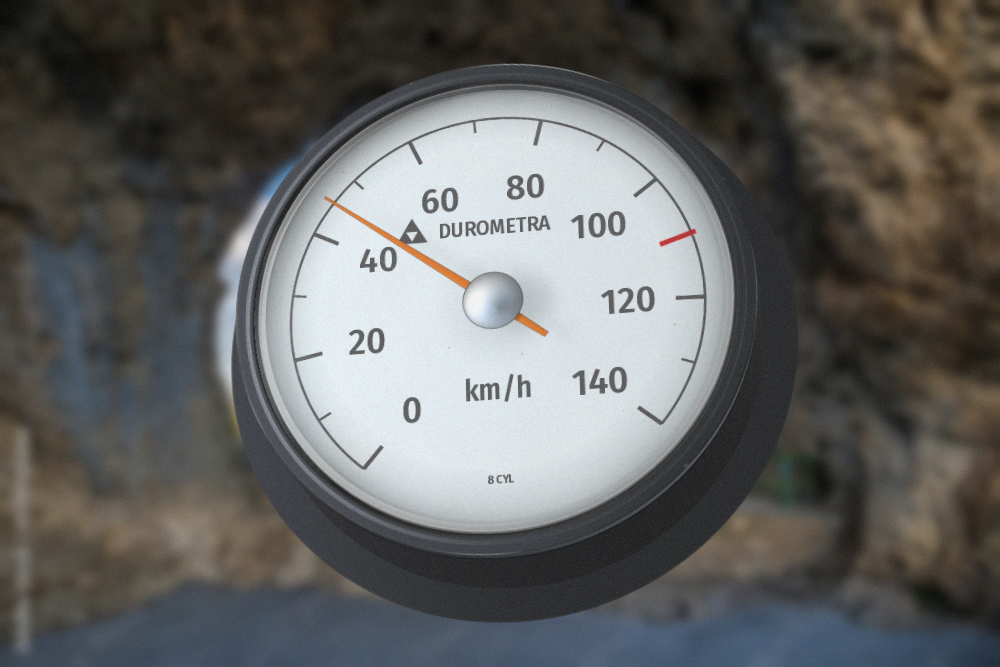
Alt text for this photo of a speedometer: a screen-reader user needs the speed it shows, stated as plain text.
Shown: 45 km/h
